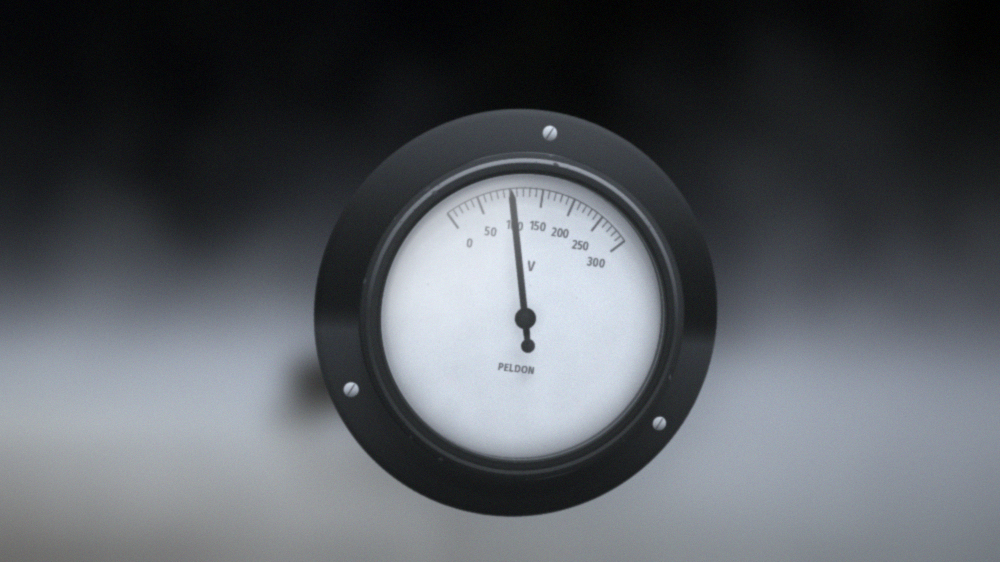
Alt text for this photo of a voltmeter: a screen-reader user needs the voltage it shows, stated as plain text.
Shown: 100 V
